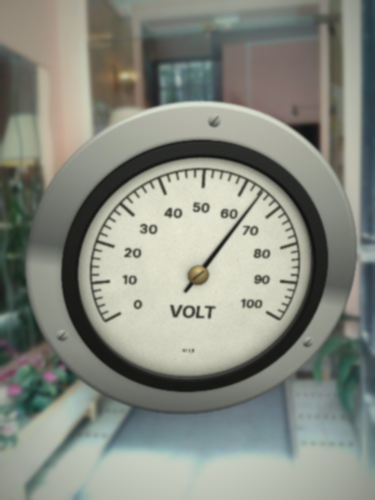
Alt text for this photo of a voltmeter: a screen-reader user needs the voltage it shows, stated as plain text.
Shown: 64 V
